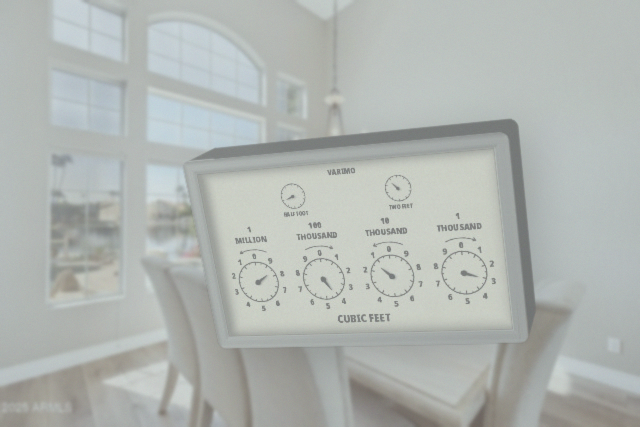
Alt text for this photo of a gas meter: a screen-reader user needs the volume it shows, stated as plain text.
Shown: 841300 ft³
